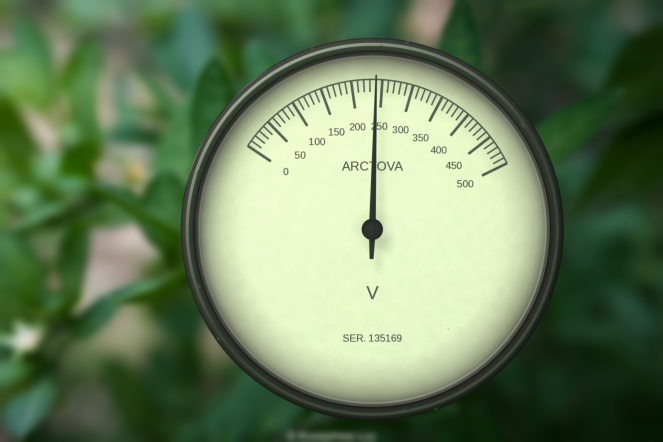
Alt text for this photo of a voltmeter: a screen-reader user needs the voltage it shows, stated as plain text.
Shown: 240 V
